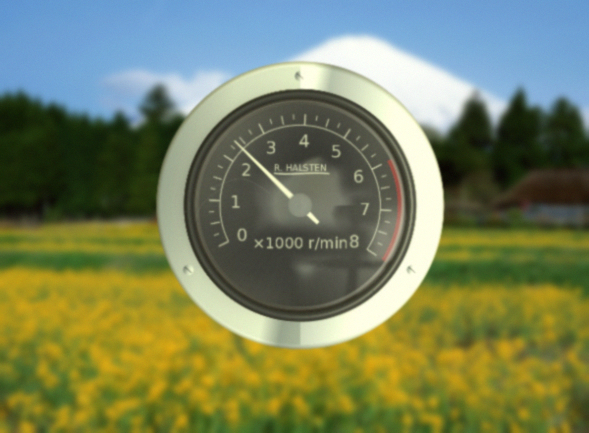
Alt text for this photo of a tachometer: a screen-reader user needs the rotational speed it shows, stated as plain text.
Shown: 2375 rpm
